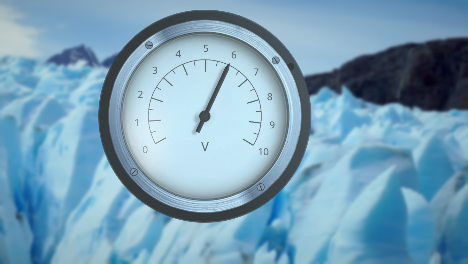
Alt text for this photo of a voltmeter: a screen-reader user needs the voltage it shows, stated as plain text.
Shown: 6 V
